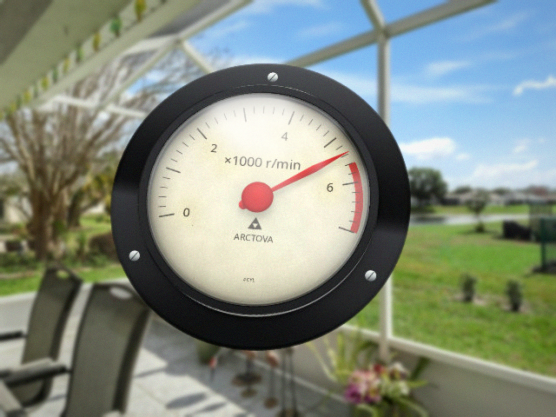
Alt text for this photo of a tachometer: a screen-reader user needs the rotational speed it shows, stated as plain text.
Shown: 5400 rpm
